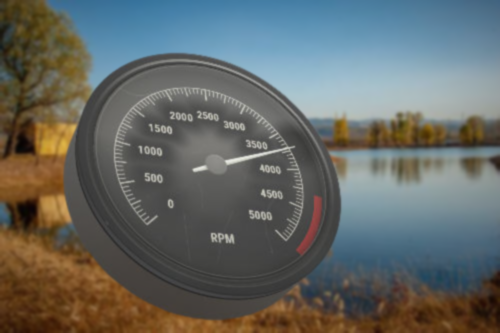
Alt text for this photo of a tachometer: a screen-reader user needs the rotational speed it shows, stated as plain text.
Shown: 3750 rpm
